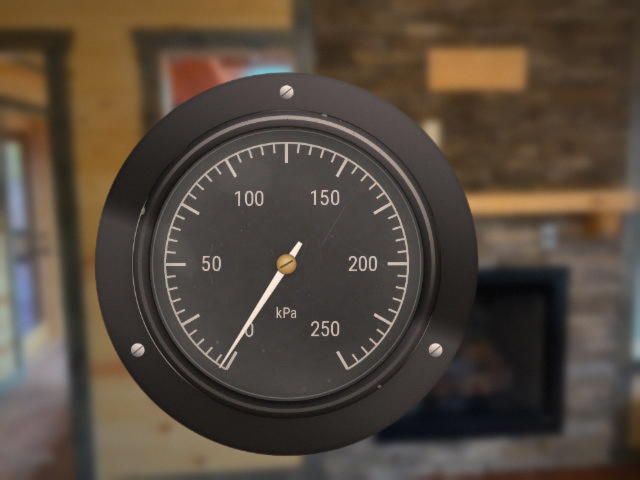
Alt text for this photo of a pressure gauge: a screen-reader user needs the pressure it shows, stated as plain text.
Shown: 2.5 kPa
